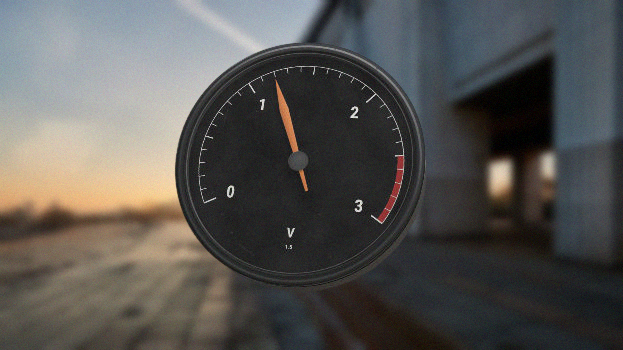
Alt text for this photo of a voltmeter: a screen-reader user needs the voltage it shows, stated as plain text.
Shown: 1.2 V
